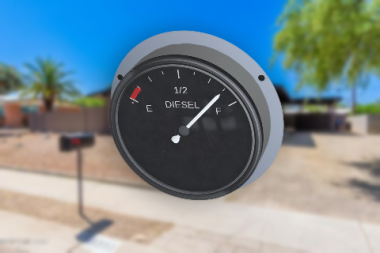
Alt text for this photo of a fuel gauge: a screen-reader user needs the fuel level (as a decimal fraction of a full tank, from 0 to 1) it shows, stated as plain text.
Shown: 0.875
